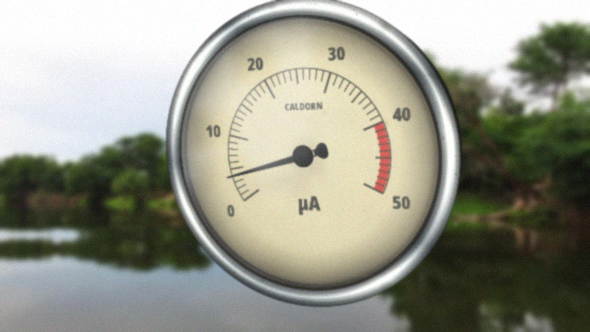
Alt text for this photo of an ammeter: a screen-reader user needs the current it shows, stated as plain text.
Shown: 4 µA
